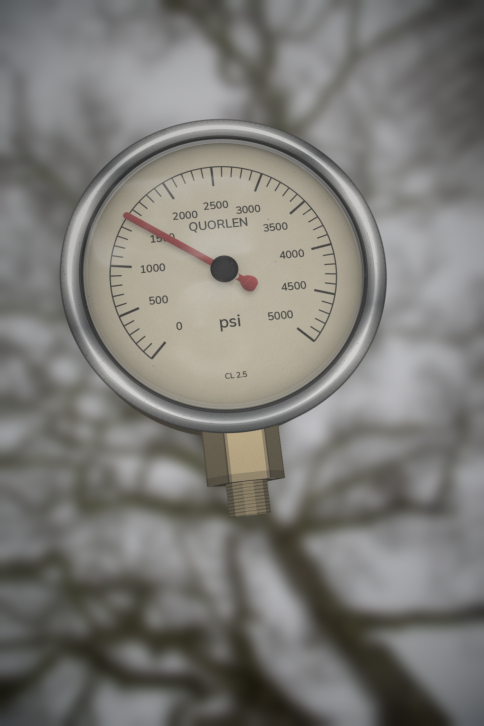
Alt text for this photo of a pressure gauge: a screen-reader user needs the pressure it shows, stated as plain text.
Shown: 1500 psi
